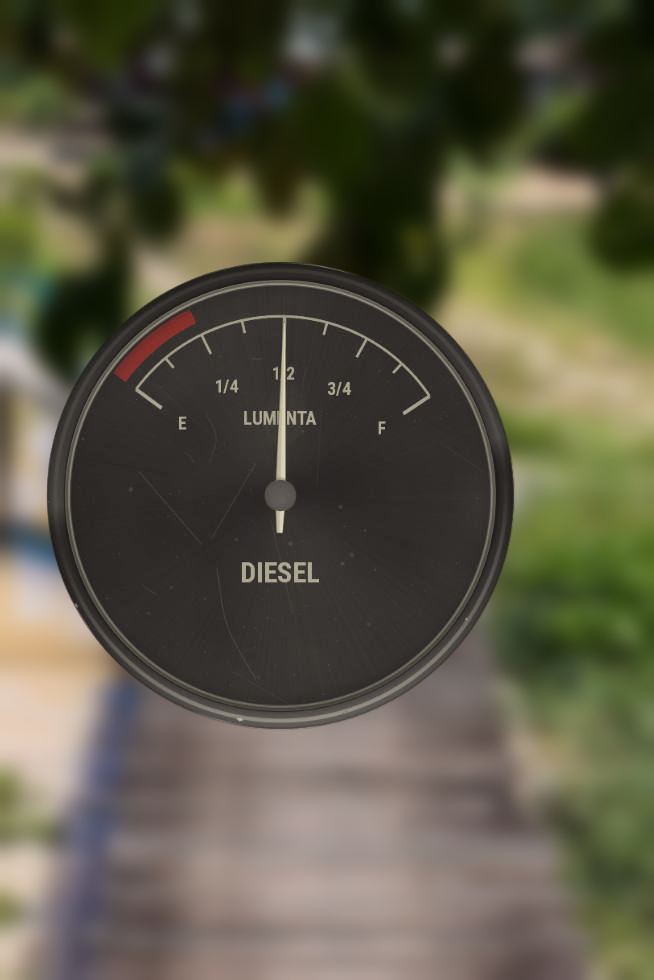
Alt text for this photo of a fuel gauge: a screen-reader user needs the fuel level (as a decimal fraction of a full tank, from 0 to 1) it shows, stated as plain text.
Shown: 0.5
